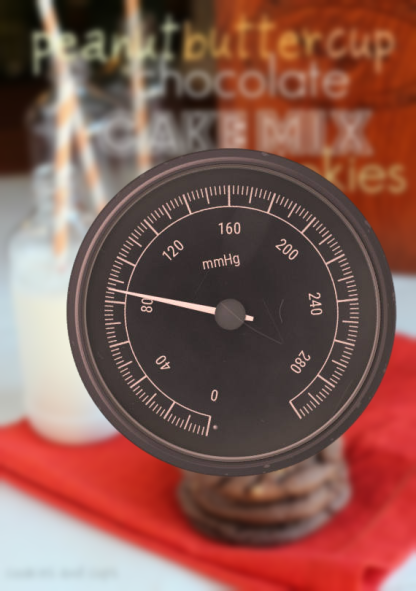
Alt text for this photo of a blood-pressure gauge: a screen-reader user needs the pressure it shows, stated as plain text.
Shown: 86 mmHg
